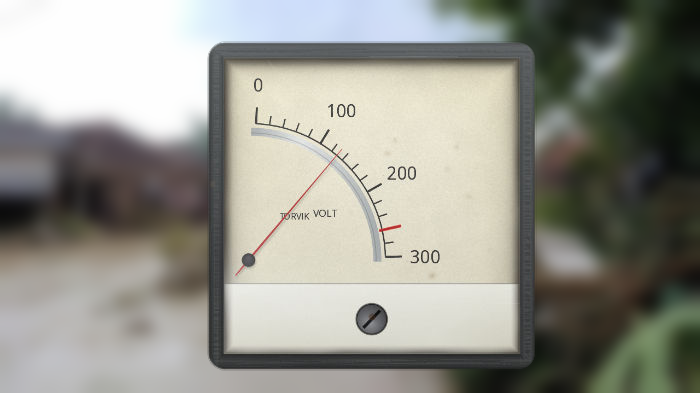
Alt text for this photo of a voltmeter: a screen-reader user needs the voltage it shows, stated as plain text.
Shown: 130 V
